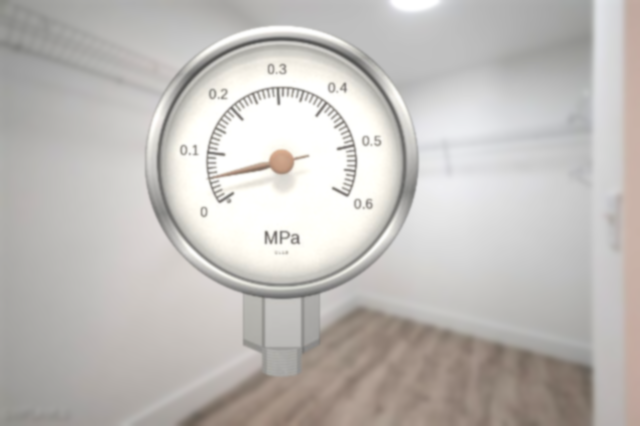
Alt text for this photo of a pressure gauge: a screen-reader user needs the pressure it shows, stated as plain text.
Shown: 0.05 MPa
